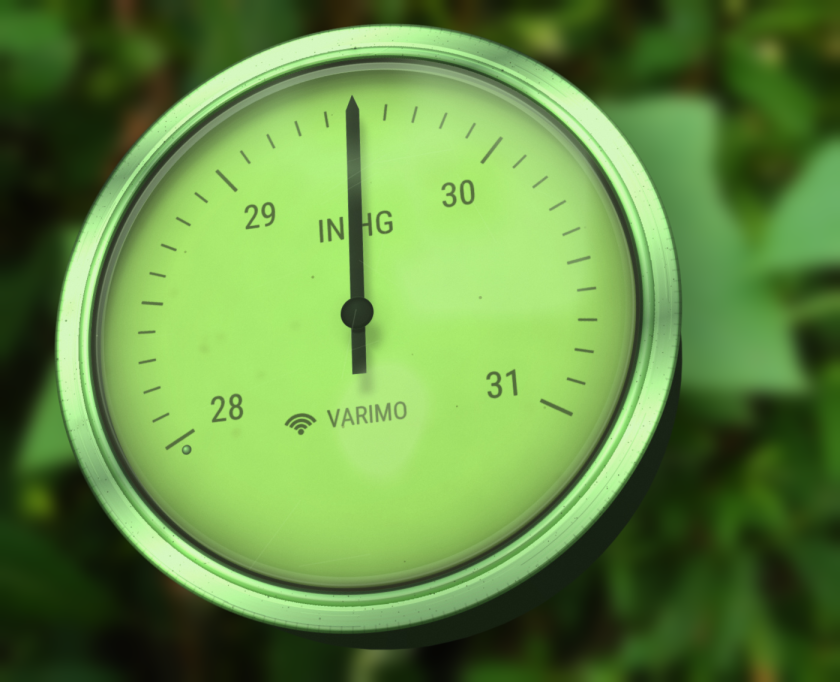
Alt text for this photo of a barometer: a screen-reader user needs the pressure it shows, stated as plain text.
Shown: 29.5 inHg
